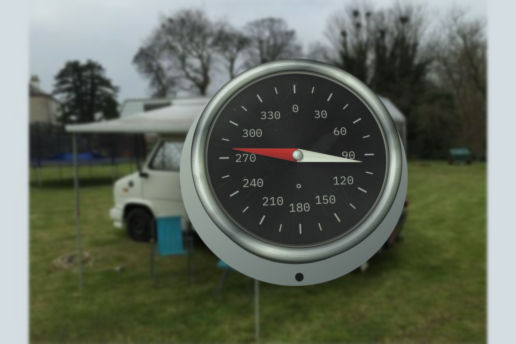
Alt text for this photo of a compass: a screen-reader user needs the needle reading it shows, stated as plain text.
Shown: 277.5 °
